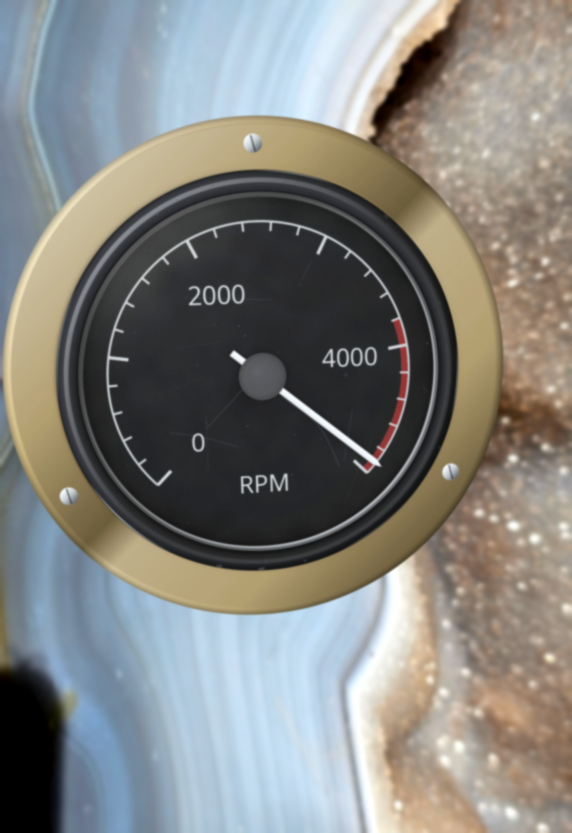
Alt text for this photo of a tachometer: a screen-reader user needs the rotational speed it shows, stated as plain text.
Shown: 4900 rpm
